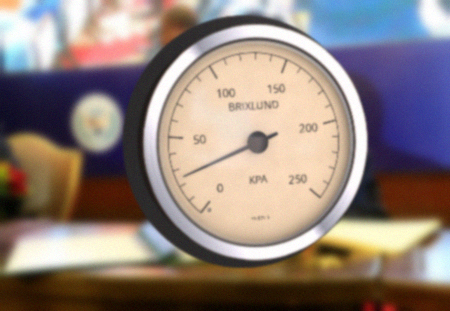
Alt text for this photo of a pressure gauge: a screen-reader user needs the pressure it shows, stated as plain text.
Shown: 25 kPa
